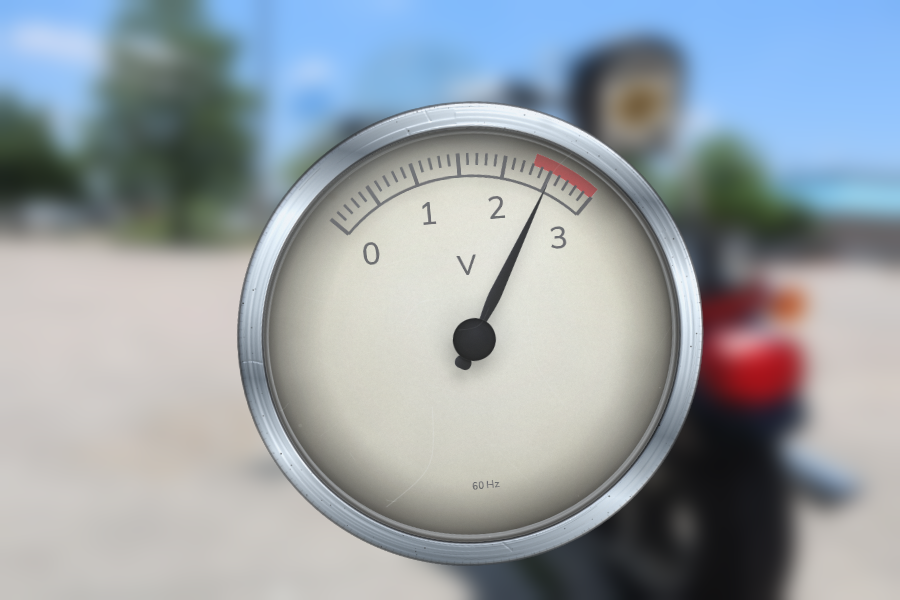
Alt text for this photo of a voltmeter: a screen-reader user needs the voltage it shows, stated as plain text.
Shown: 2.5 V
